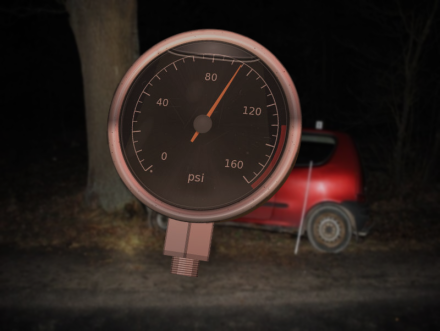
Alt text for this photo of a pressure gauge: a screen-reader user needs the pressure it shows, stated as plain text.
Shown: 95 psi
